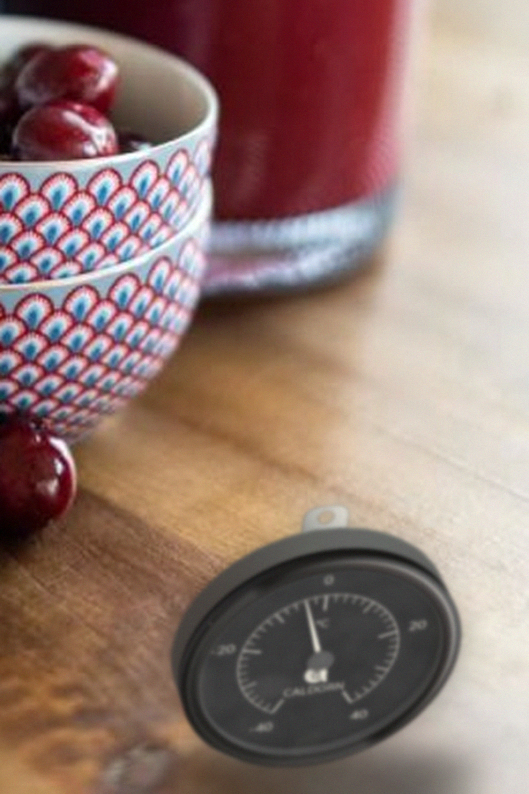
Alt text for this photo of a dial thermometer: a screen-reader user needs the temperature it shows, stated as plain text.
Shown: -4 °C
